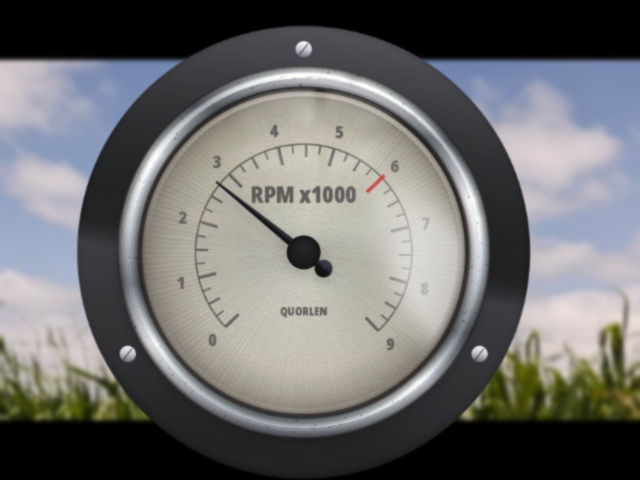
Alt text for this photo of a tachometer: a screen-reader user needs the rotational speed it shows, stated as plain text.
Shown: 2750 rpm
